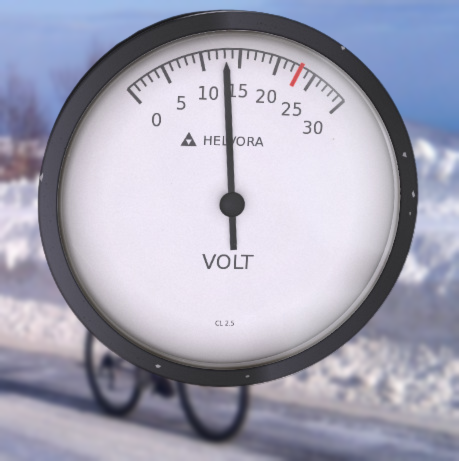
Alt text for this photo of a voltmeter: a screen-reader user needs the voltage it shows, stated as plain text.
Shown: 13 V
